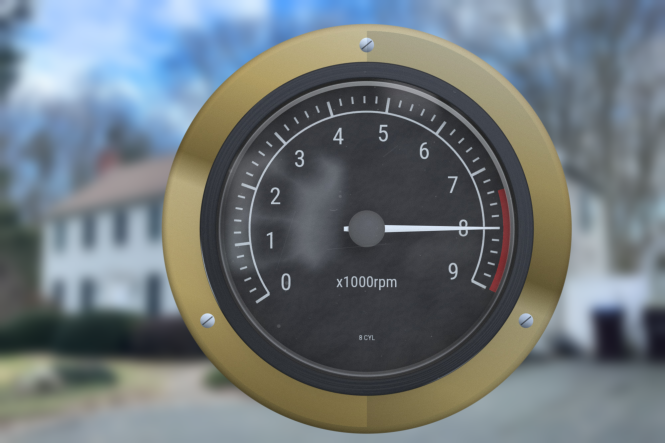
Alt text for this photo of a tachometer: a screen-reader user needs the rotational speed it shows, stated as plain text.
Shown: 8000 rpm
